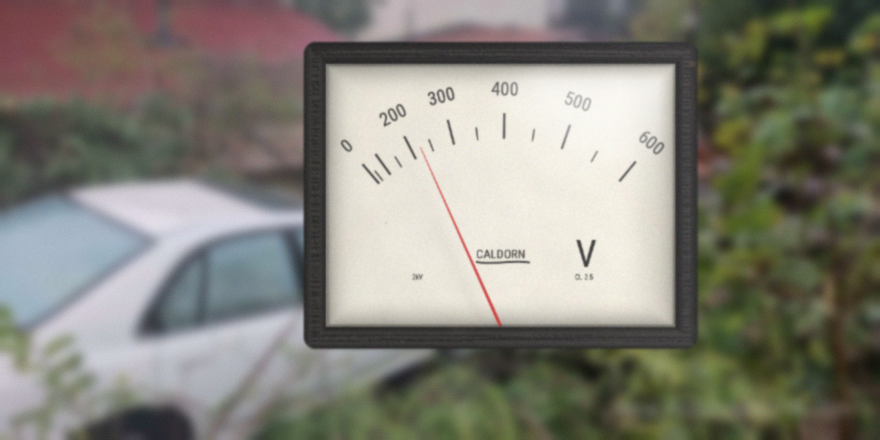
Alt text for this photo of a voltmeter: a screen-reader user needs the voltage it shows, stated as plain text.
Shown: 225 V
